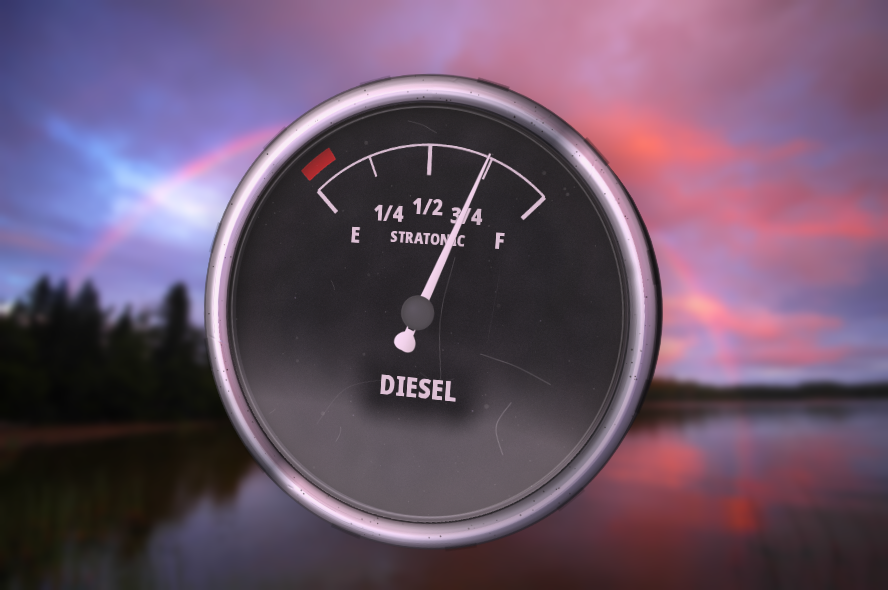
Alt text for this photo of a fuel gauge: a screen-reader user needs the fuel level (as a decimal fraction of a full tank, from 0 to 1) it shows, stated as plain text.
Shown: 0.75
